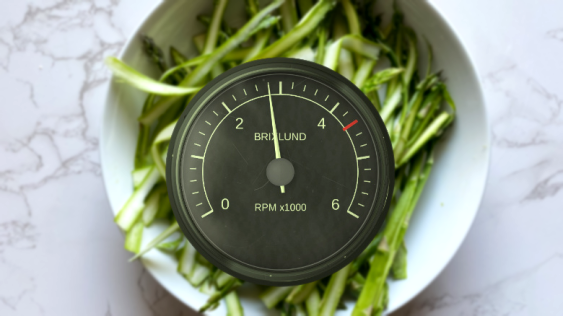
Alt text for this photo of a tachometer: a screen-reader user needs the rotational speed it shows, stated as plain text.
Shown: 2800 rpm
